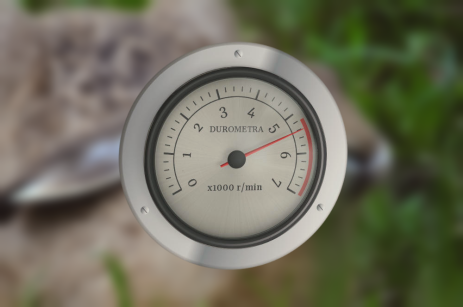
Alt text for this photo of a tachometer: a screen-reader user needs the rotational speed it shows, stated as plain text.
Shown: 5400 rpm
